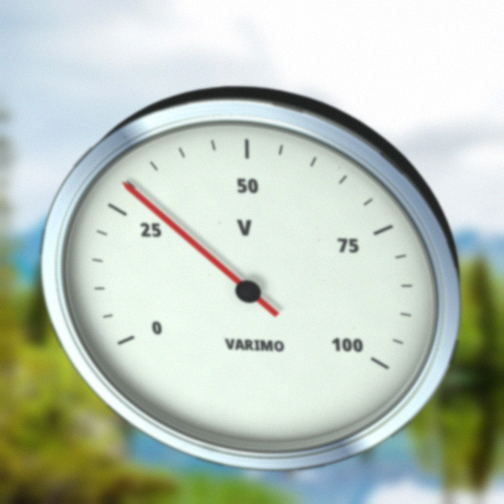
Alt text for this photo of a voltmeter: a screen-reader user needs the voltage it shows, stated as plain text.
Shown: 30 V
